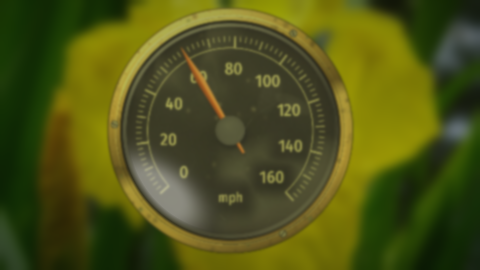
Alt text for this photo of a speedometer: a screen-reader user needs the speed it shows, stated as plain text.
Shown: 60 mph
